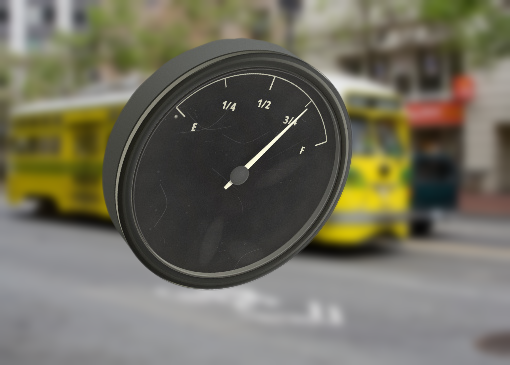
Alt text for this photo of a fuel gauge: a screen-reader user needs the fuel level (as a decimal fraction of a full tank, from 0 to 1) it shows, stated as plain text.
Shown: 0.75
